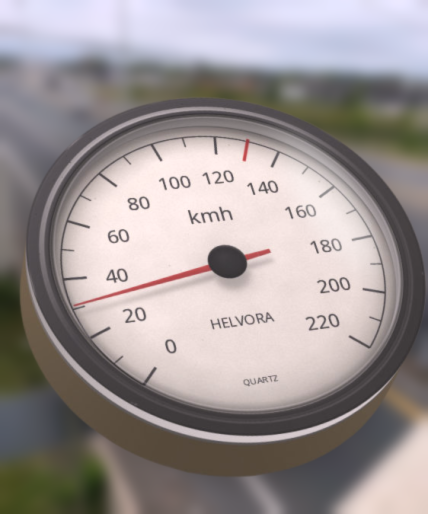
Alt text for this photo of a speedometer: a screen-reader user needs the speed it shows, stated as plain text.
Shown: 30 km/h
